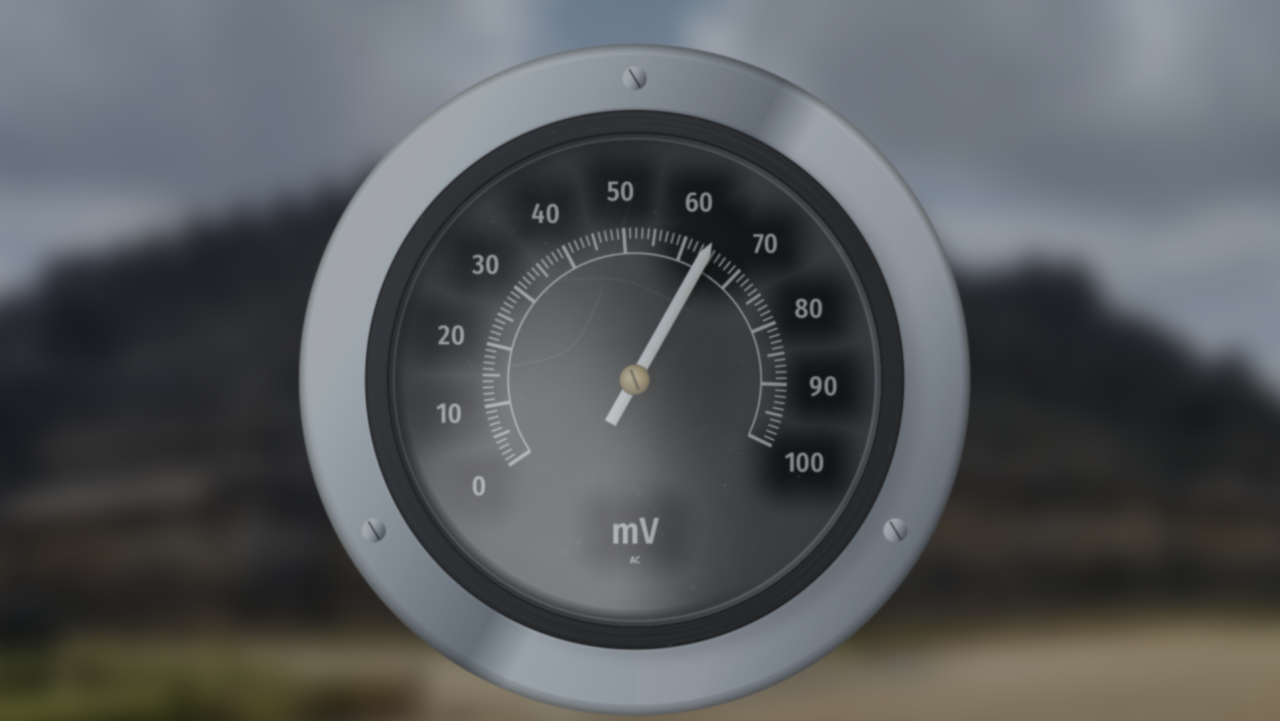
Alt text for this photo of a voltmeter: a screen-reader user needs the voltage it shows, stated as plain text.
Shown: 64 mV
